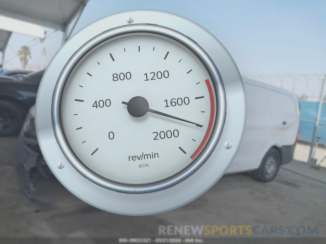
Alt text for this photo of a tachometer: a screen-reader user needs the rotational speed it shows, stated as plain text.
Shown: 1800 rpm
